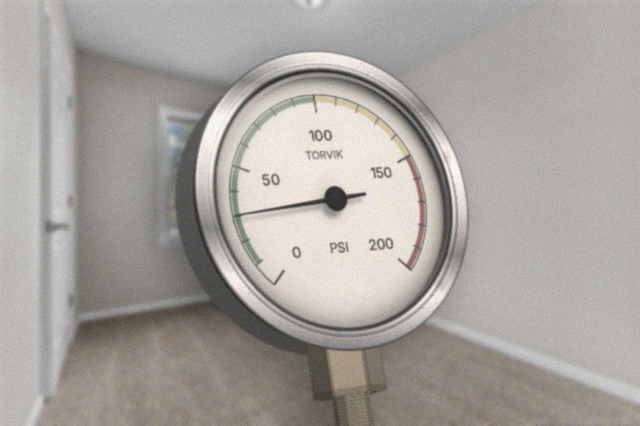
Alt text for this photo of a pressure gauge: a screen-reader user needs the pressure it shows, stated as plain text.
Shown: 30 psi
